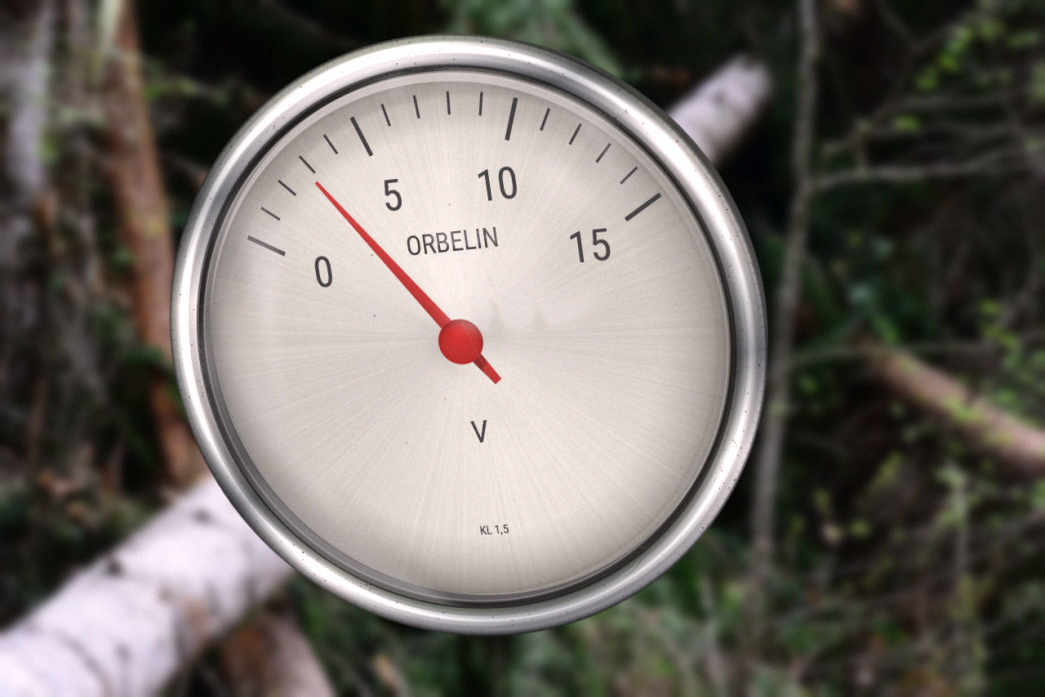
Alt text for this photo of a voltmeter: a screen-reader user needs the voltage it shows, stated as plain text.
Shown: 3 V
